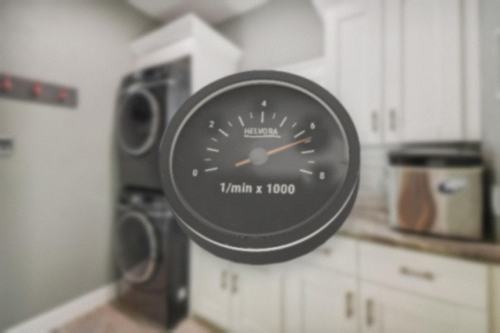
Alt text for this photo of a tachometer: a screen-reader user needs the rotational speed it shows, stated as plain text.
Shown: 6500 rpm
